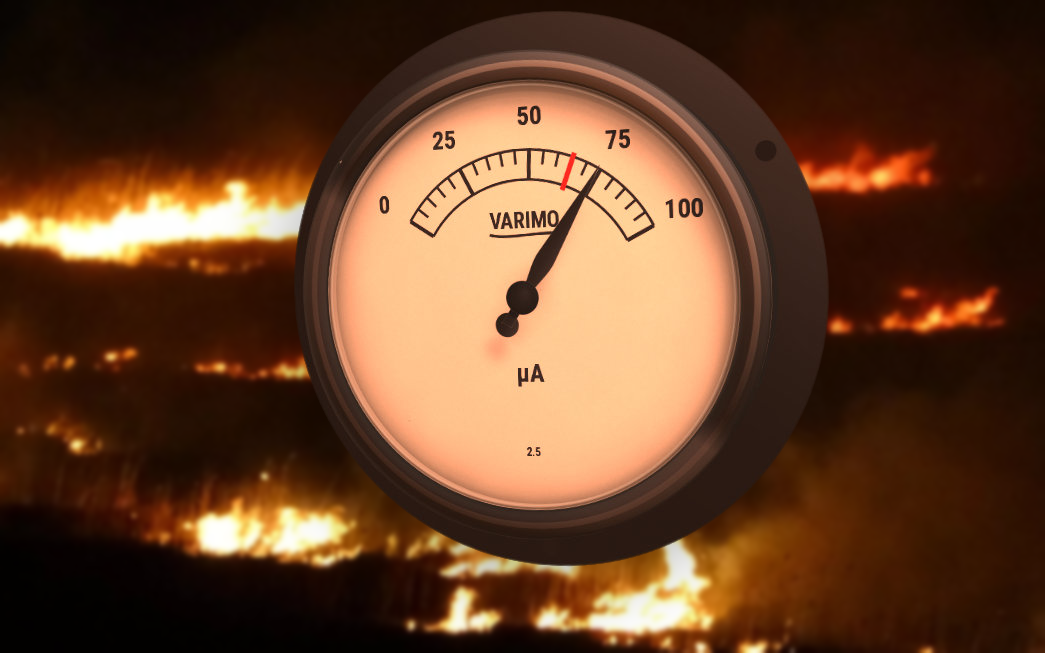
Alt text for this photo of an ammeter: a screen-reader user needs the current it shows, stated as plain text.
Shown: 75 µA
